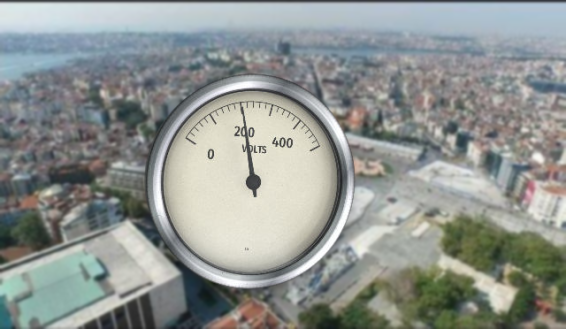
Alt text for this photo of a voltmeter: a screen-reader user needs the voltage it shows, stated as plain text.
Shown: 200 V
